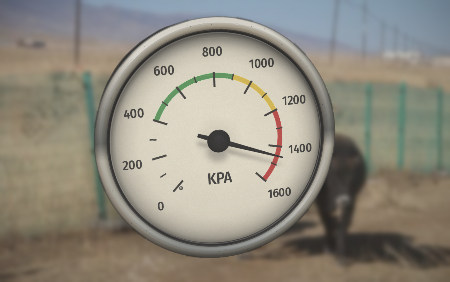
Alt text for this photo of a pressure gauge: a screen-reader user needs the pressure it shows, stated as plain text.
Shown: 1450 kPa
